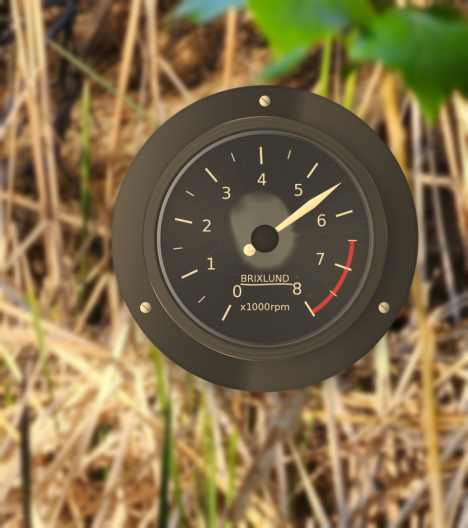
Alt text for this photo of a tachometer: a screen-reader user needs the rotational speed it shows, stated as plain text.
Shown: 5500 rpm
